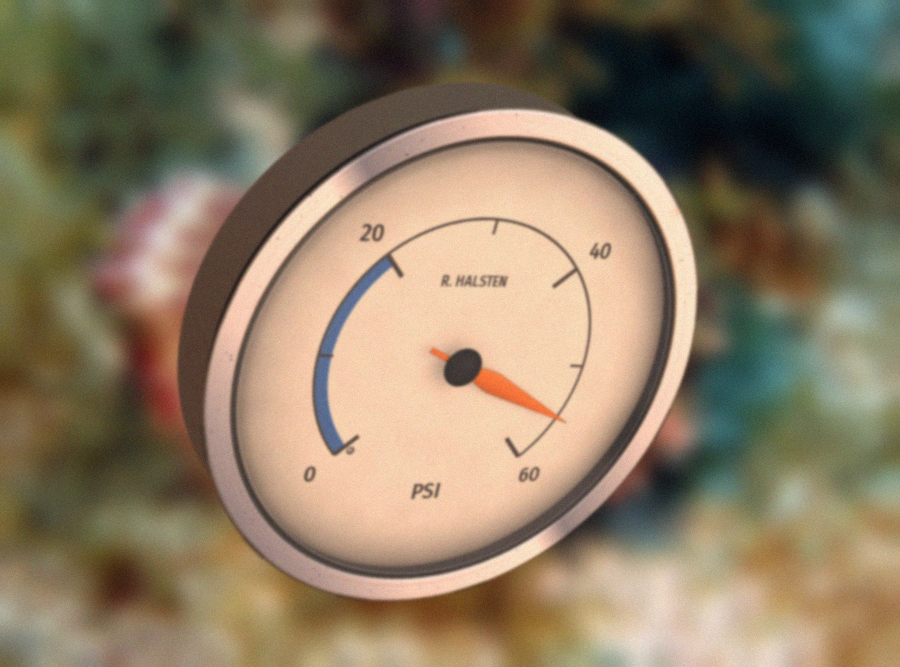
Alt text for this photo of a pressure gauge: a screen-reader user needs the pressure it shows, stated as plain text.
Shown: 55 psi
